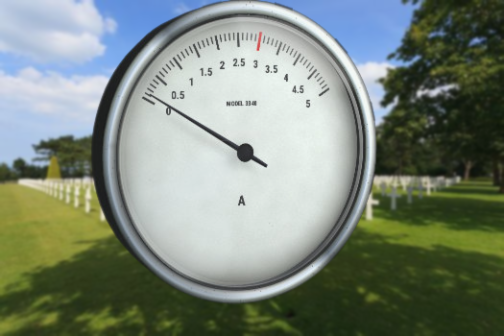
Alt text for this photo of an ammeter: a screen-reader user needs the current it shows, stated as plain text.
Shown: 0.1 A
